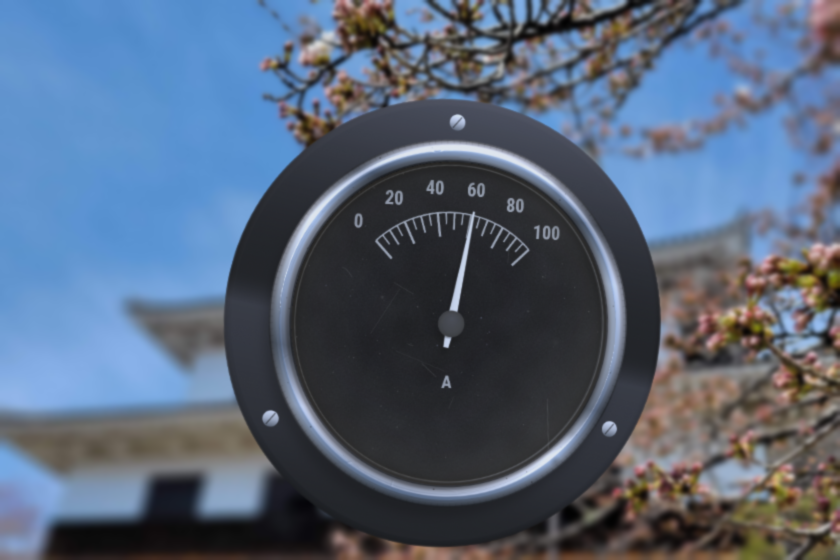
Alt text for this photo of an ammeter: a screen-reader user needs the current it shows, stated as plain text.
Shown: 60 A
